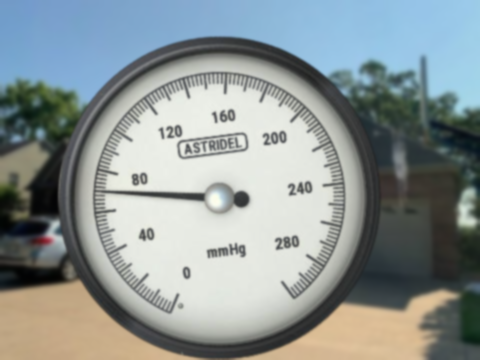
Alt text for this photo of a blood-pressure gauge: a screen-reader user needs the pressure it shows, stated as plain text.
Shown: 70 mmHg
